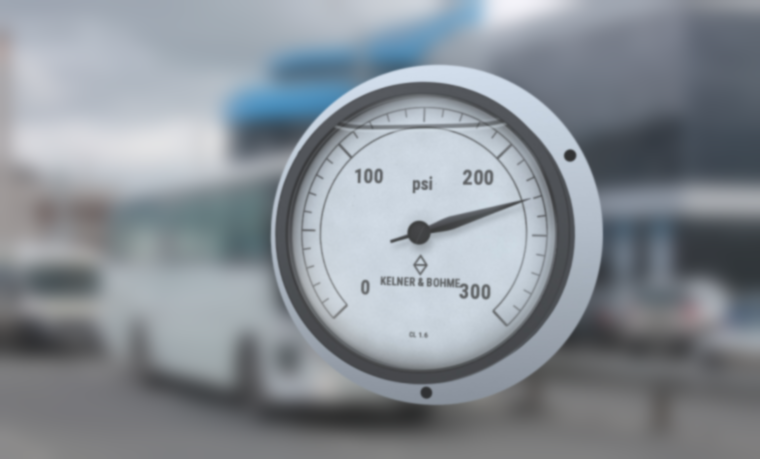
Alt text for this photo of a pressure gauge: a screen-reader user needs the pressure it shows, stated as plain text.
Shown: 230 psi
